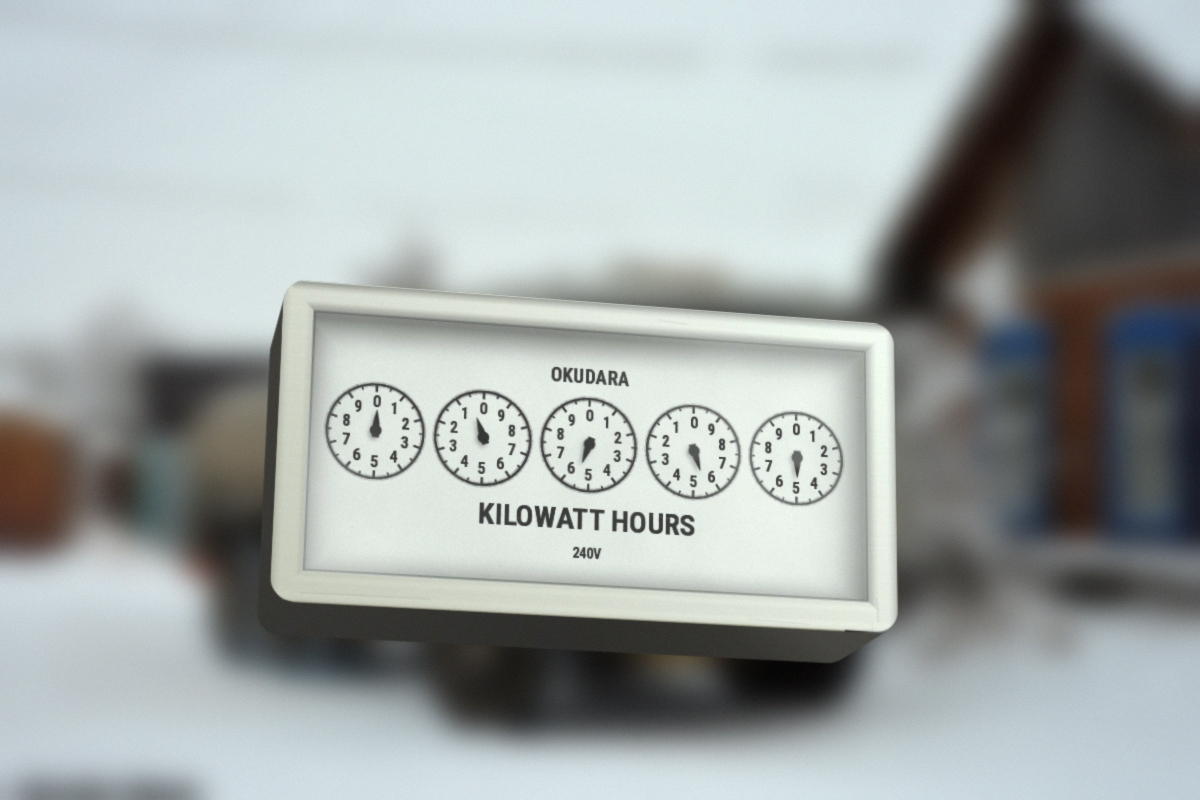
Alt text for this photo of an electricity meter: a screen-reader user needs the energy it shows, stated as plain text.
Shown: 555 kWh
